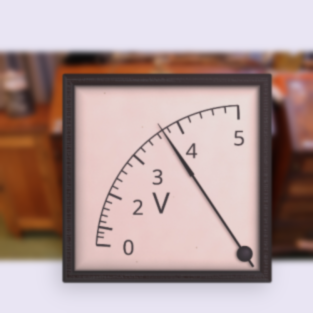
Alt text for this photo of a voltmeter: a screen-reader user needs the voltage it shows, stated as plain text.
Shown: 3.7 V
